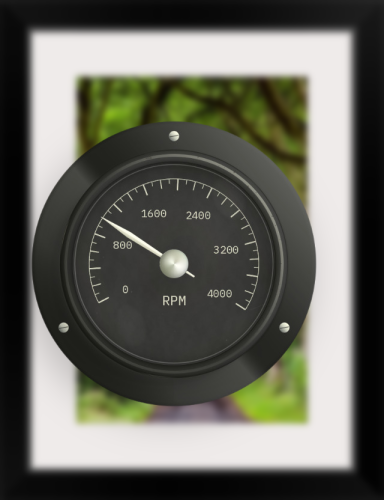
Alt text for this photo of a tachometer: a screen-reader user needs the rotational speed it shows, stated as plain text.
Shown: 1000 rpm
